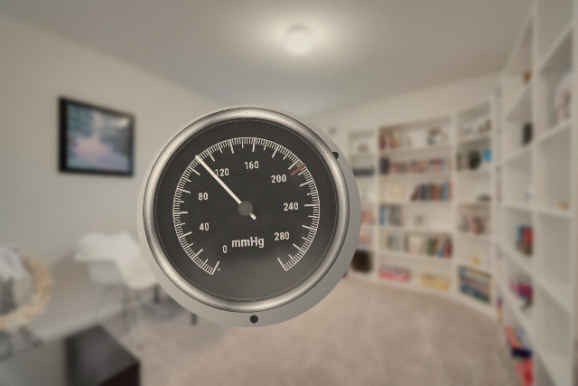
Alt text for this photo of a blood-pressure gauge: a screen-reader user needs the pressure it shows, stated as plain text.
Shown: 110 mmHg
